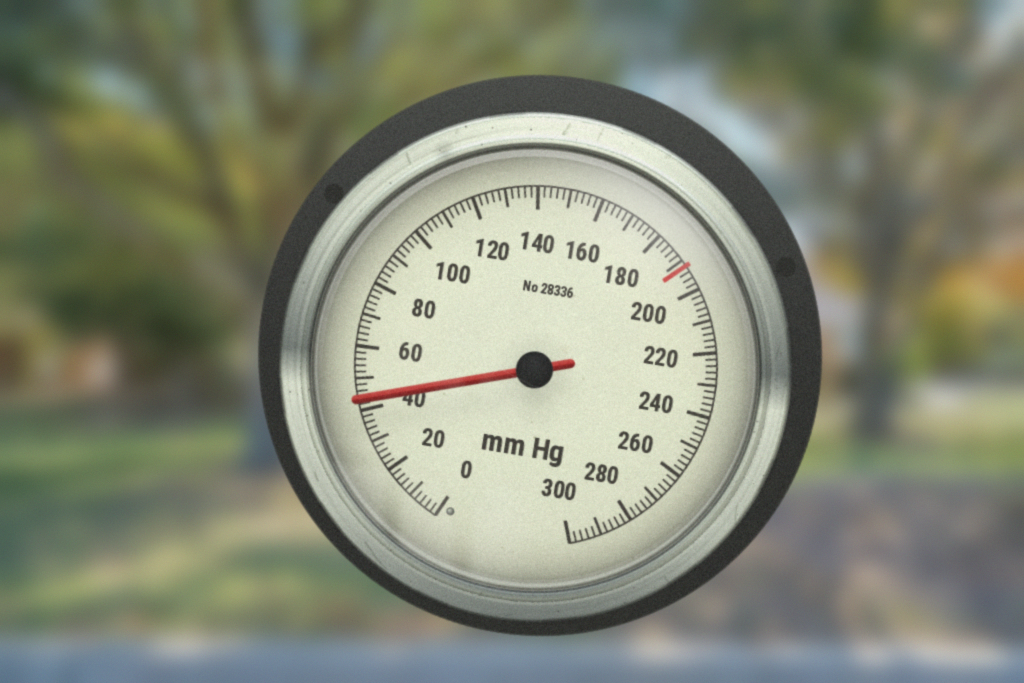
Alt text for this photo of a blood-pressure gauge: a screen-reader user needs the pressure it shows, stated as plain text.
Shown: 44 mmHg
